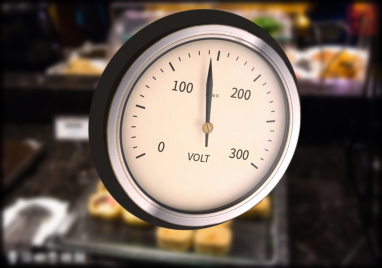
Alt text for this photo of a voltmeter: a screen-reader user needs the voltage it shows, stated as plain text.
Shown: 140 V
